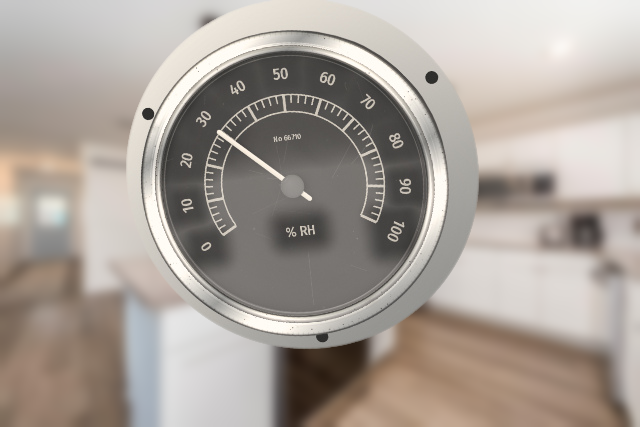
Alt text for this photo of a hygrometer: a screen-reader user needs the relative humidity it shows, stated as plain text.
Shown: 30 %
